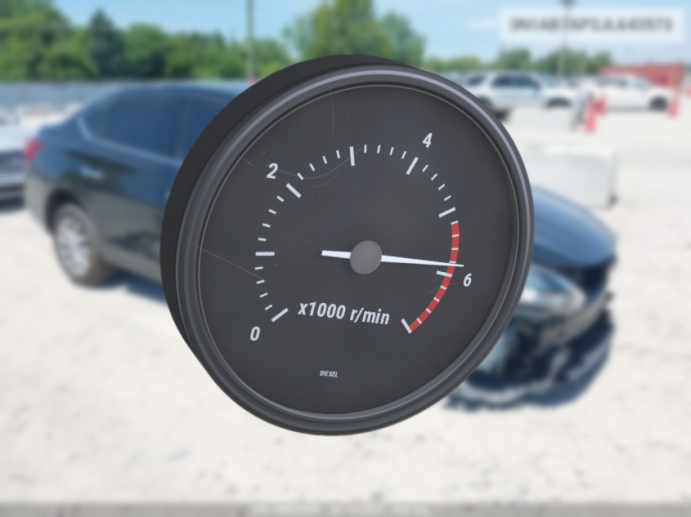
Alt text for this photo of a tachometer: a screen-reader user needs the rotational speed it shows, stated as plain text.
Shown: 5800 rpm
